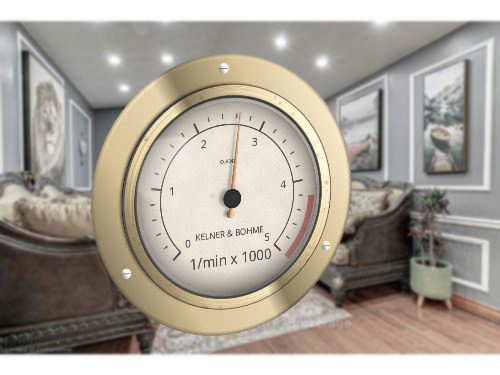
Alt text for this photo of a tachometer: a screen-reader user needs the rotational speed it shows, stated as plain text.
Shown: 2600 rpm
